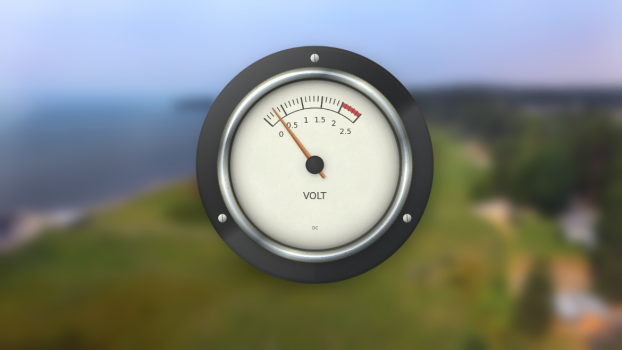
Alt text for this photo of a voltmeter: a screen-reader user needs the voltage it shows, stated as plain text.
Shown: 0.3 V
